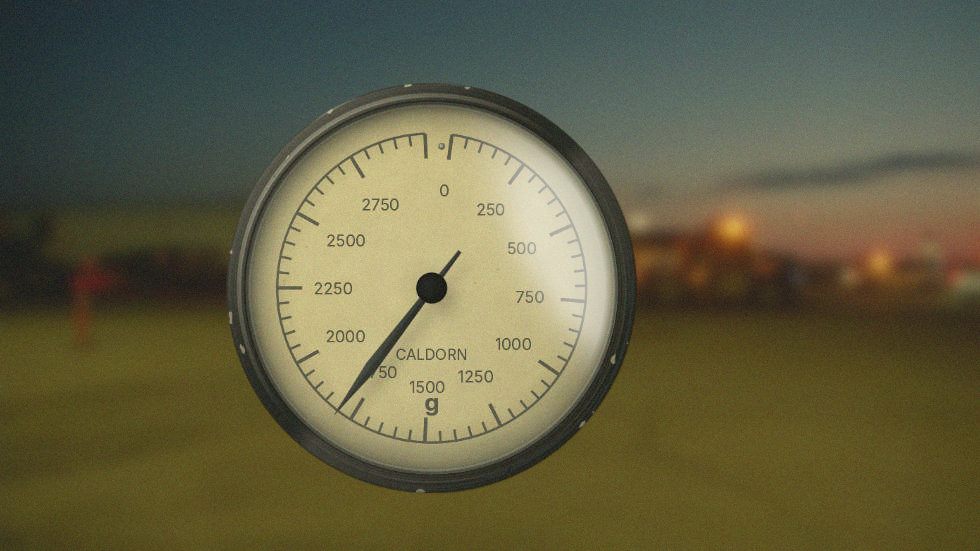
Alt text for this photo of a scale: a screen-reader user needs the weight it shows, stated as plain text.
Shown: 1800 g
